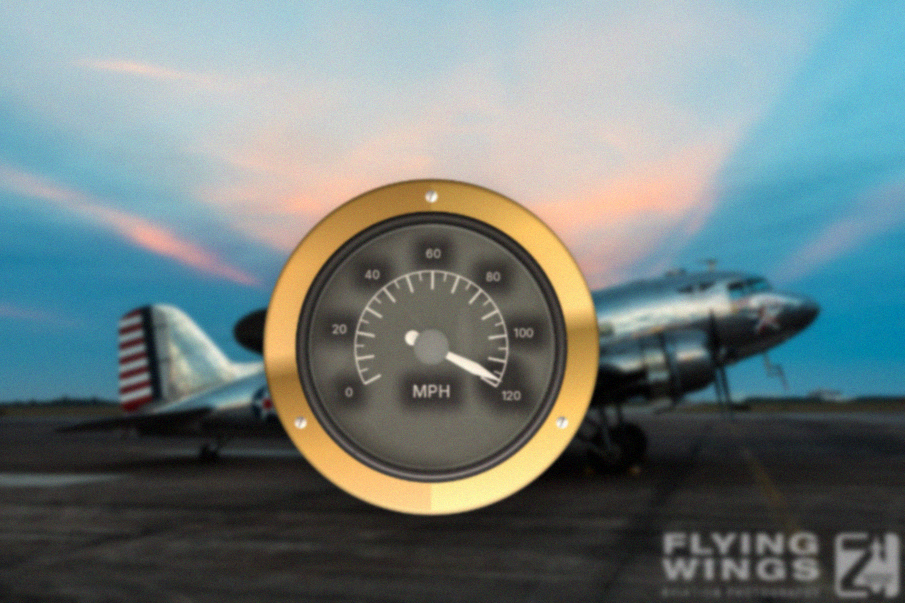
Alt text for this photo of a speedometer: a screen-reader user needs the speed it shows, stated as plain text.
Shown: 117.5 mph
